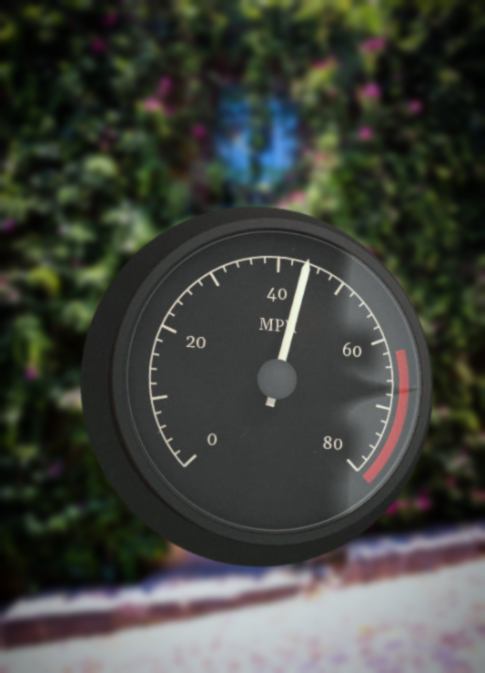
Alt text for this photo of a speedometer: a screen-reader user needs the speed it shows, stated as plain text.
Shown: 44 mph
